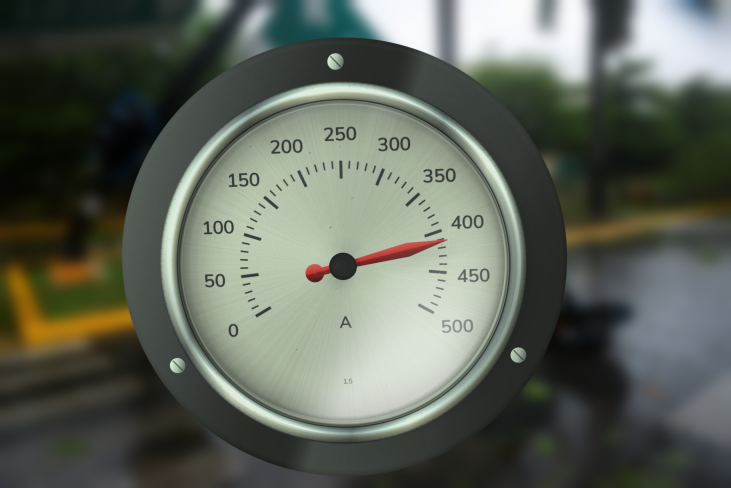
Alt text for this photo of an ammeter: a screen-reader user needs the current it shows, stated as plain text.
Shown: 410 A
